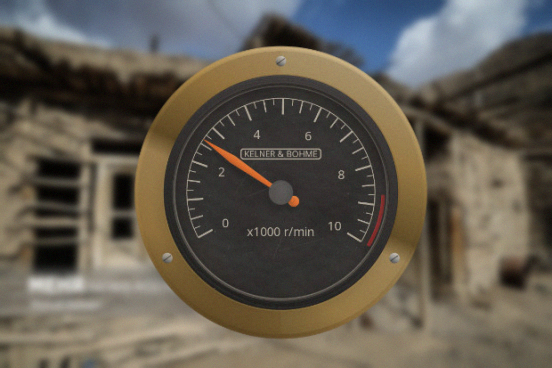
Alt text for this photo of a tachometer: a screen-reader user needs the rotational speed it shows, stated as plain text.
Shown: 2625 rpm
